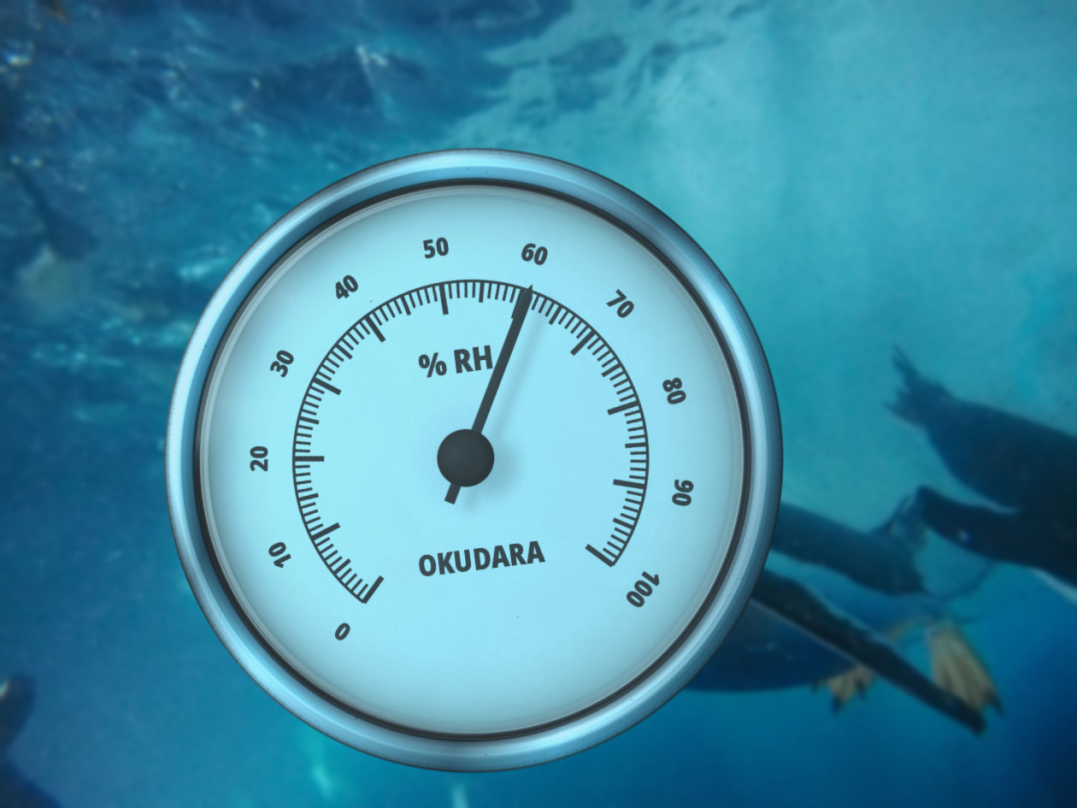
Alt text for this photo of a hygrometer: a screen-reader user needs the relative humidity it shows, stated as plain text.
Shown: 61 %
